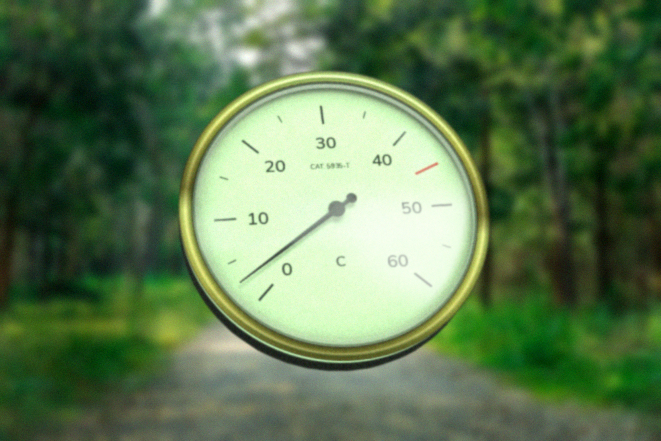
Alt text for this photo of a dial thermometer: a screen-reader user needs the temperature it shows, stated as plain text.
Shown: 2.5 °C
